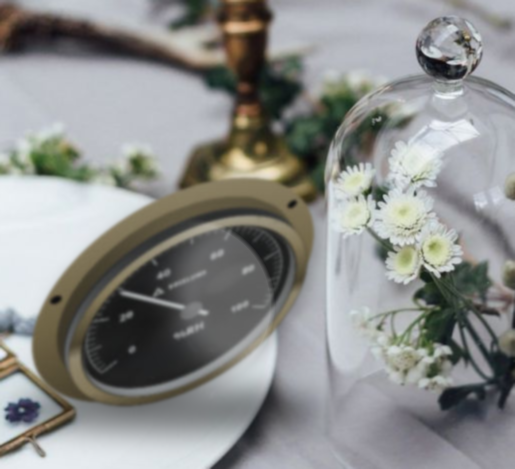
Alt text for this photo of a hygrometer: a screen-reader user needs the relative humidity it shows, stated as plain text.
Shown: 30 %
